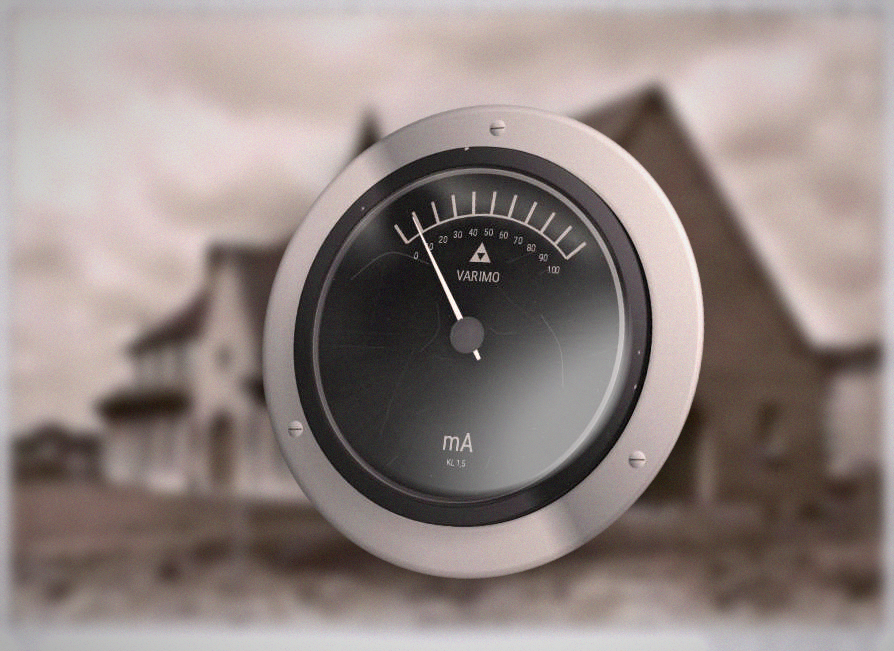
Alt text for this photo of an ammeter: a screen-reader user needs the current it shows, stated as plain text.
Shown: 10 mA
